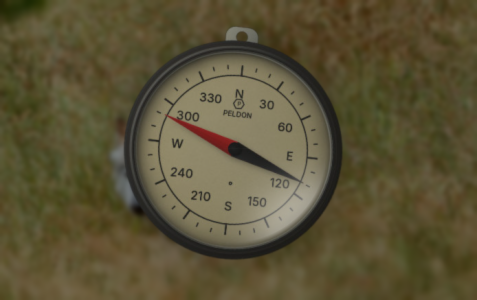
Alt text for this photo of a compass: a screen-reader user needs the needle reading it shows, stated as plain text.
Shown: 290 °
